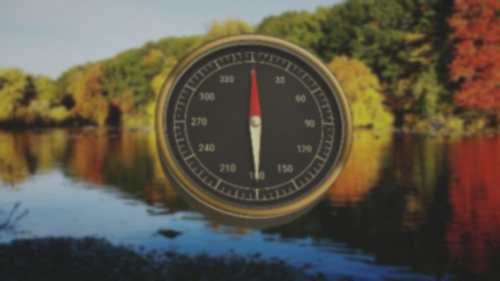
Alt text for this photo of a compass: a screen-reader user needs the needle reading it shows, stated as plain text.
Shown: 0 °
